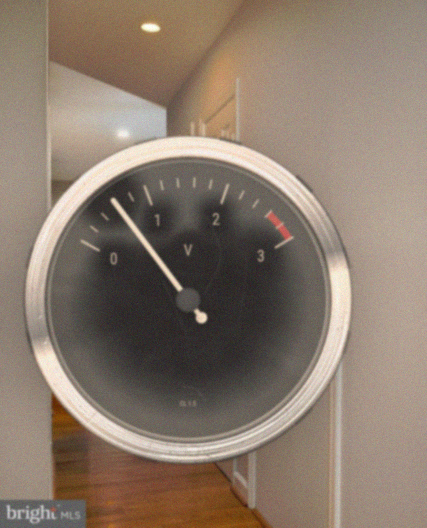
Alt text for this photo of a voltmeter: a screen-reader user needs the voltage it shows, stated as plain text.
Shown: 0.6 V
